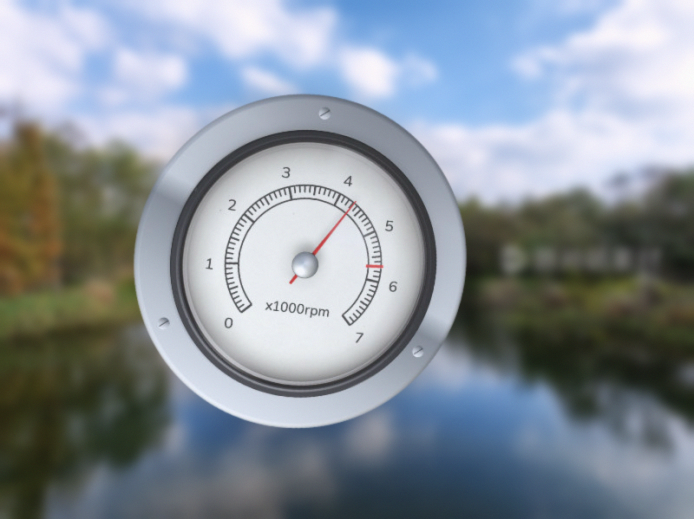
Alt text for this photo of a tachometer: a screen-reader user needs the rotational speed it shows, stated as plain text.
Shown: 4300 rpm
